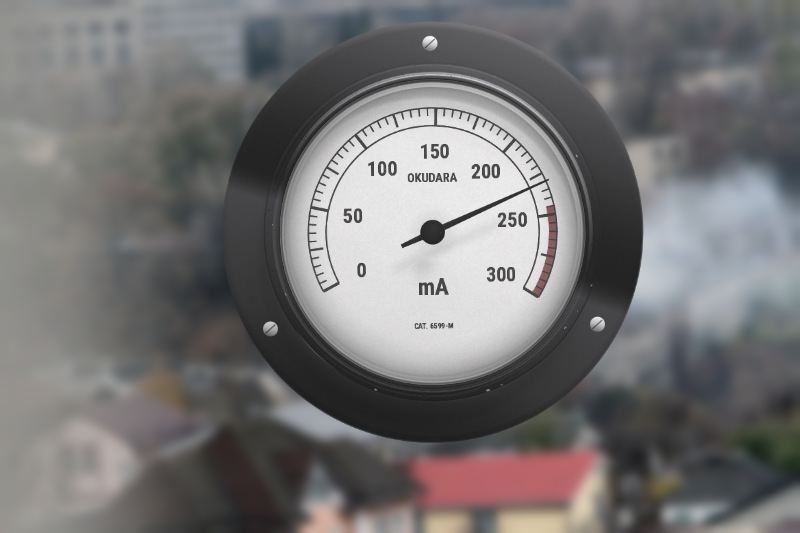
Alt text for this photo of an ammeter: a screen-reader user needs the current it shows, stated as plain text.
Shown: 230 mA
